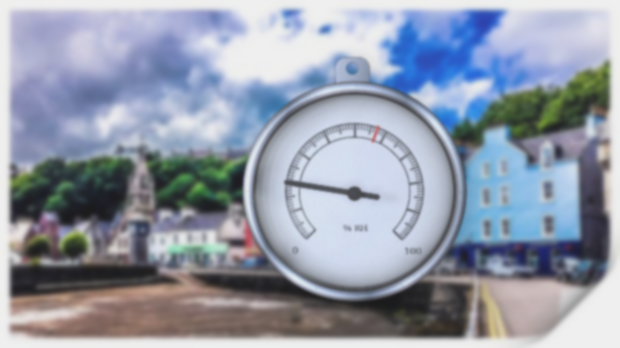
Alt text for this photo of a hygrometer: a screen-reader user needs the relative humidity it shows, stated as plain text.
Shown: 20 %
